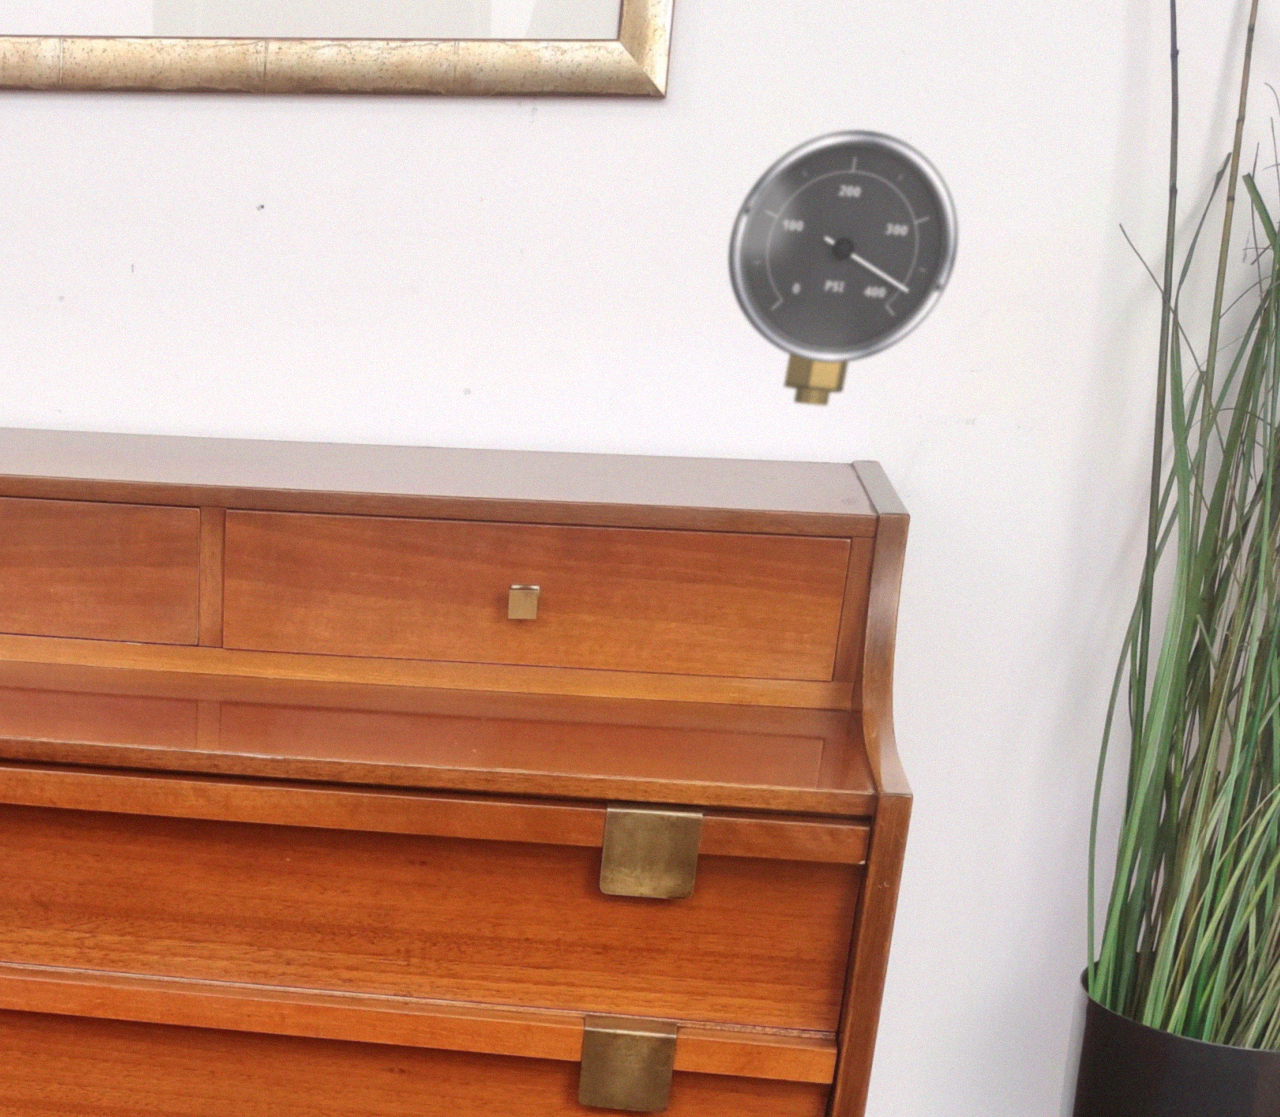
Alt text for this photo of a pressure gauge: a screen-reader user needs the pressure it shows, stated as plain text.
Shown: 375 psi
